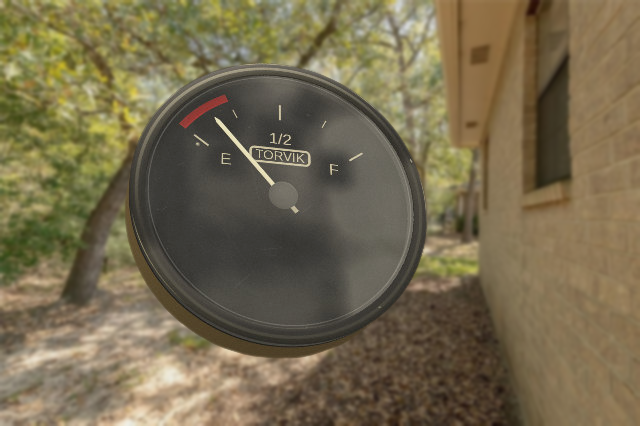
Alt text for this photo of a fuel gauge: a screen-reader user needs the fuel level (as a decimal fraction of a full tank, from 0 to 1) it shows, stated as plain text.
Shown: 0.125
